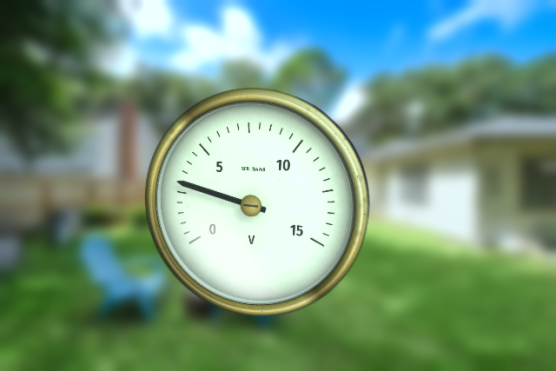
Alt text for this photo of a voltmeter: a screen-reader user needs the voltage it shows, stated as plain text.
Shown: 3 V
